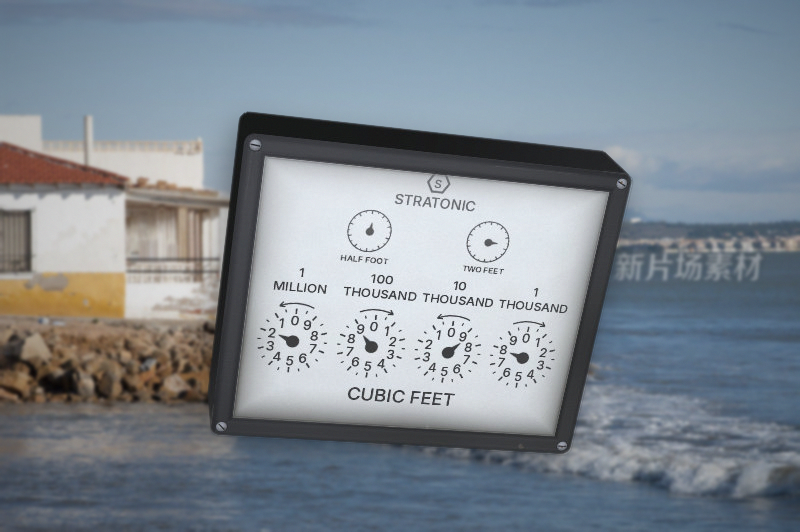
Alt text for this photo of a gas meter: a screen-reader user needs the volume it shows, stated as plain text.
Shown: 188800 ft³
